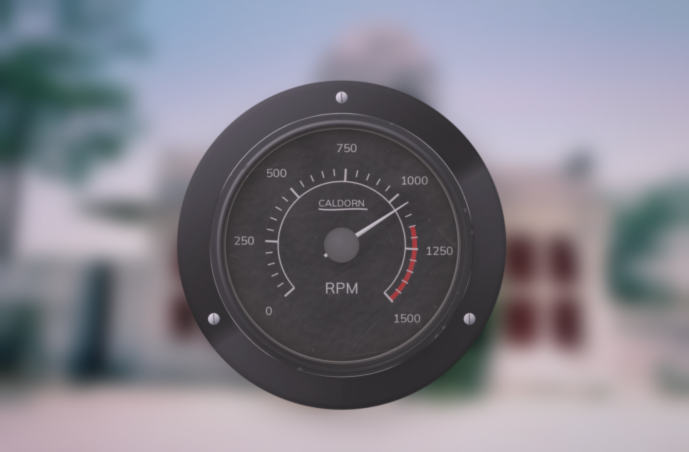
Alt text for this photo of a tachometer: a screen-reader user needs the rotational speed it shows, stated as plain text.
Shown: 1050 rpm
